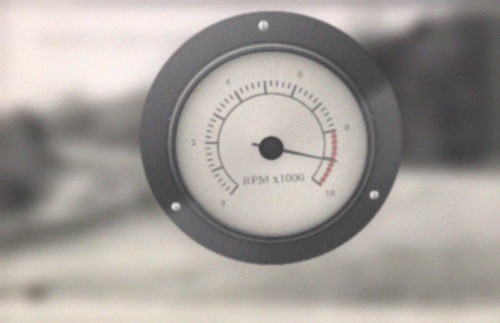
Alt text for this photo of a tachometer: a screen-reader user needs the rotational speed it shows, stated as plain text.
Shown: 9000 rpm
